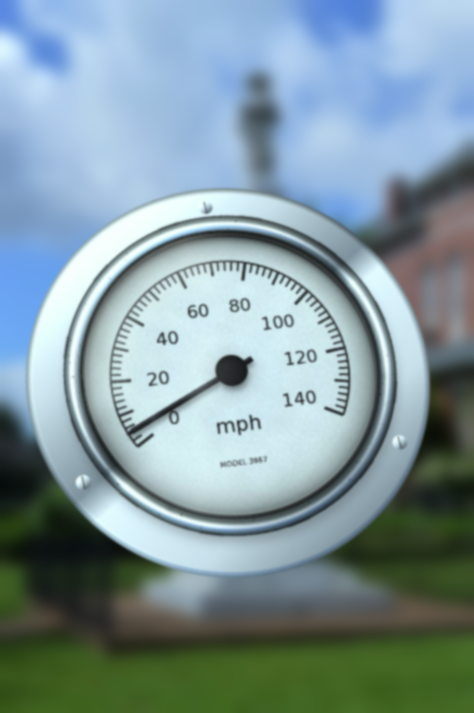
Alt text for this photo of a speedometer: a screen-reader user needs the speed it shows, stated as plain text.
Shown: 4 mph
